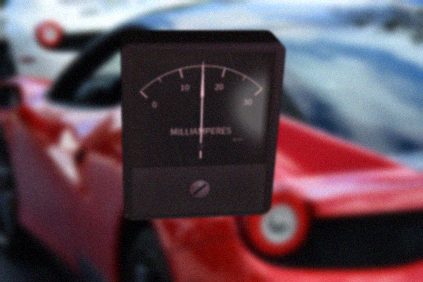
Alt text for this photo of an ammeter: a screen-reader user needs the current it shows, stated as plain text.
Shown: 15 mA
